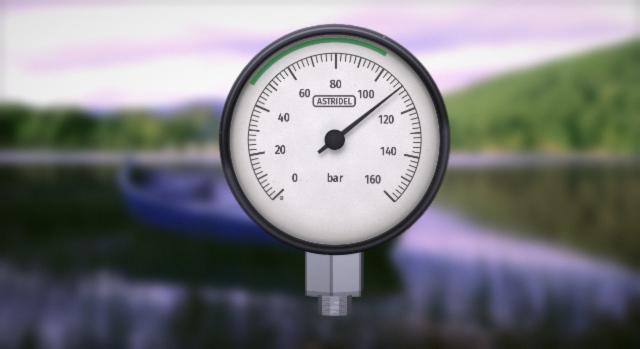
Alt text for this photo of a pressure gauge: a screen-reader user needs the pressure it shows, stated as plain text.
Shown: 110 bar
